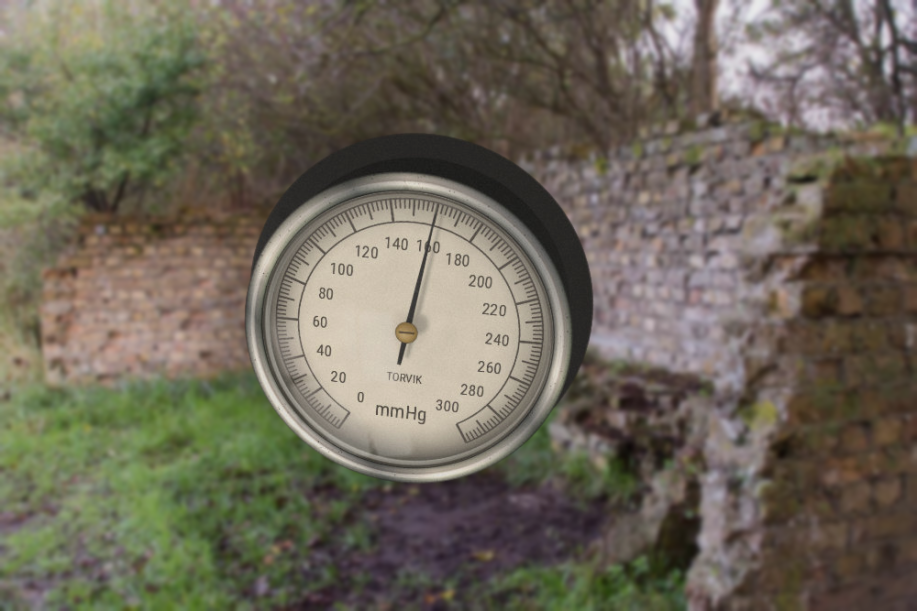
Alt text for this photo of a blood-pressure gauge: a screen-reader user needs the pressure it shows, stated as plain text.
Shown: 160 mmHg
